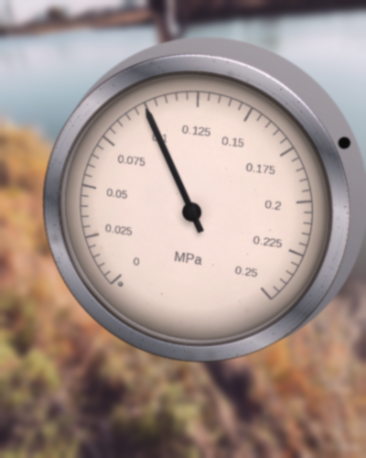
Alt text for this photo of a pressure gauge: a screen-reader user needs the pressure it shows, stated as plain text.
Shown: 0.1 MPa
